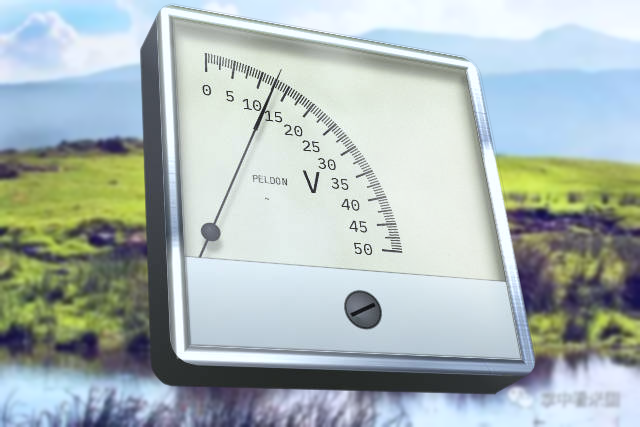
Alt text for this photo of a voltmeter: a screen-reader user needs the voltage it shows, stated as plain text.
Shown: 12.5 V
